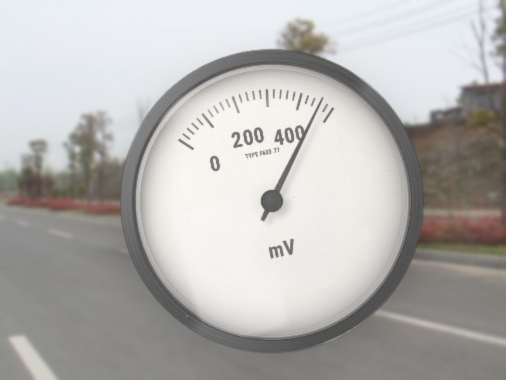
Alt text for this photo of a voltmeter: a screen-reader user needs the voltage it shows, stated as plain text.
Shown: 460 mV
